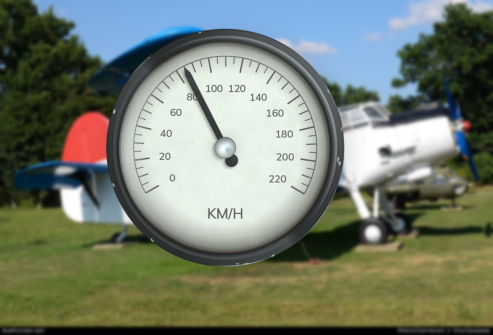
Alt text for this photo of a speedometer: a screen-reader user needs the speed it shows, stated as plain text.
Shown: 85 km/h
